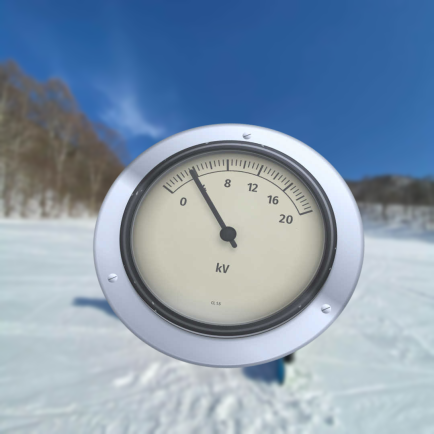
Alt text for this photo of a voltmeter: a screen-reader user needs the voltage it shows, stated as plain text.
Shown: 3.5 kV
